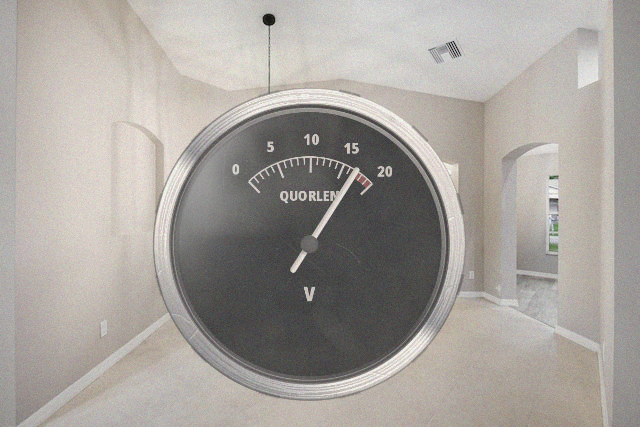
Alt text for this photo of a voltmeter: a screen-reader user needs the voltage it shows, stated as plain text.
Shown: 17 V
